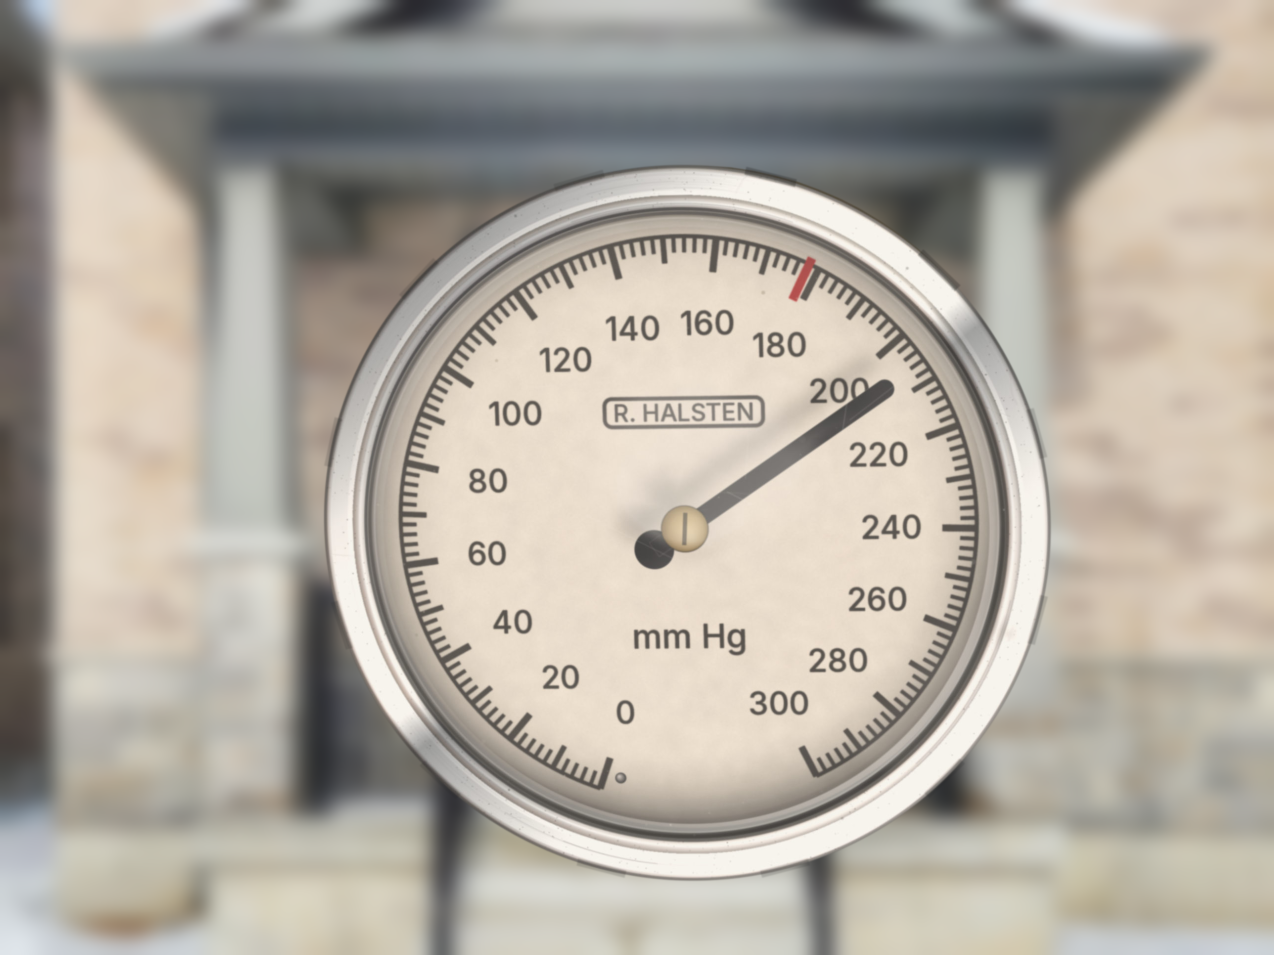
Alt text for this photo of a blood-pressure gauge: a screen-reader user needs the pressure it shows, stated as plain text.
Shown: 206 mmHg
